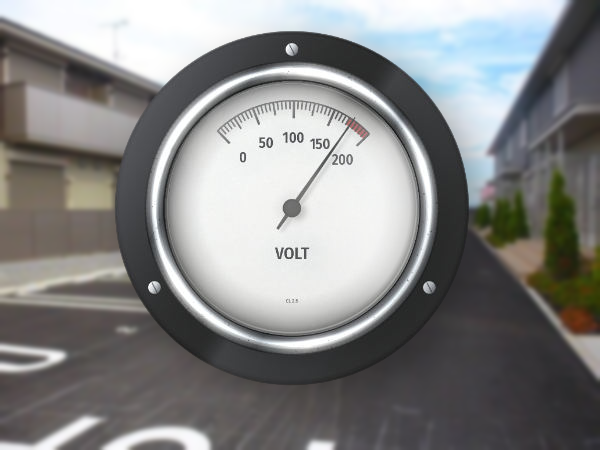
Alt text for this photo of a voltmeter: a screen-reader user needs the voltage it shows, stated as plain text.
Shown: 175 V
